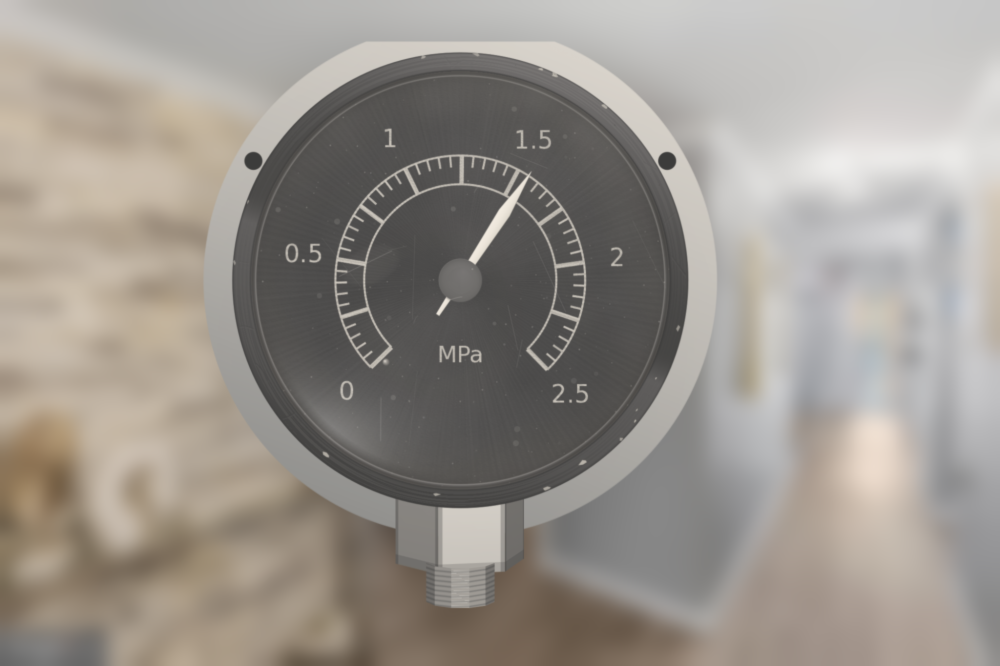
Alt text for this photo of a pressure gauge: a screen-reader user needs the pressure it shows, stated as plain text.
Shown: 1.55 MPa
